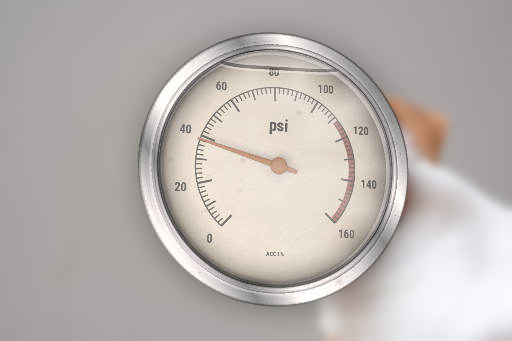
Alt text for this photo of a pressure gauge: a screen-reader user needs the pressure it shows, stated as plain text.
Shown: 38 psi
